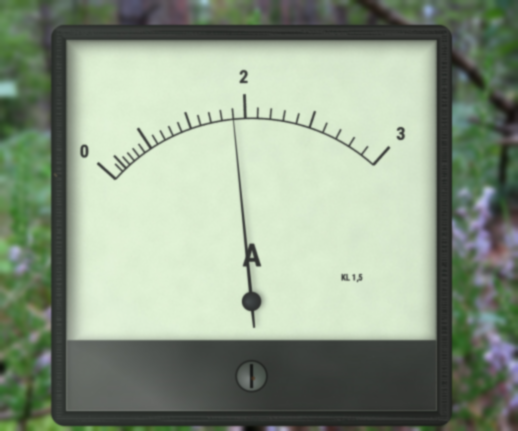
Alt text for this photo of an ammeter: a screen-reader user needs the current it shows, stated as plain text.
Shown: 1.9 A
